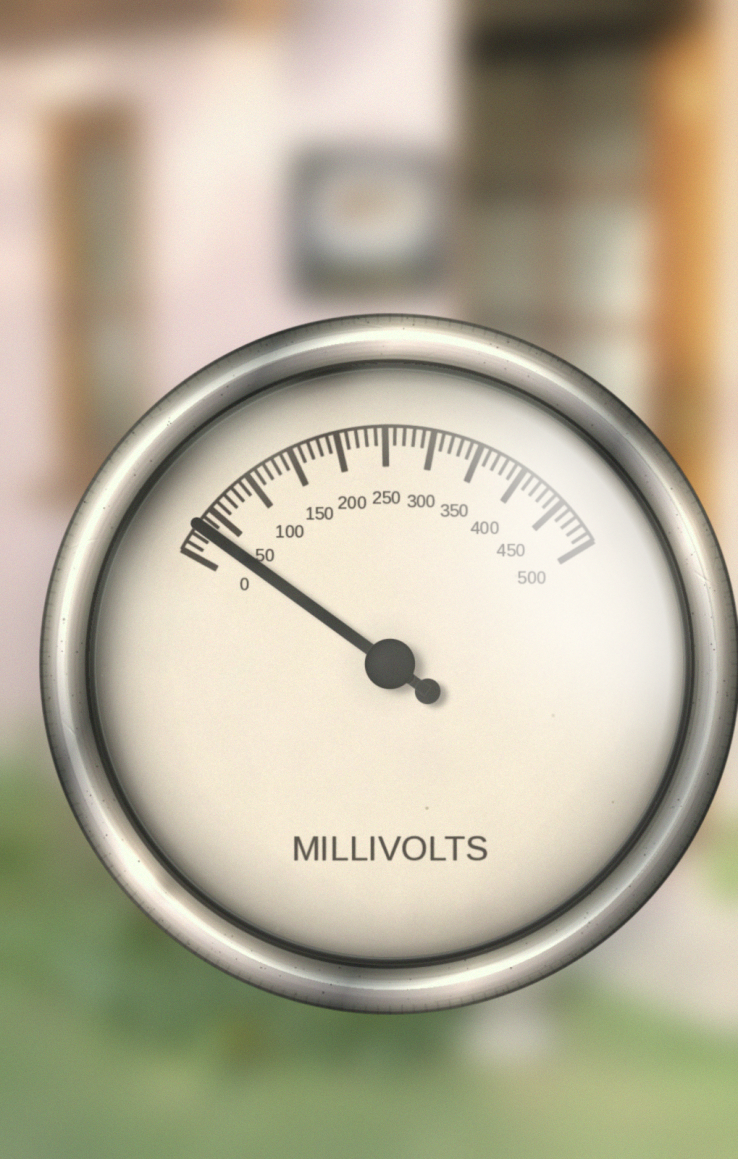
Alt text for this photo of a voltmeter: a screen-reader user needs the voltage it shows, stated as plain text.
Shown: 30 mV
